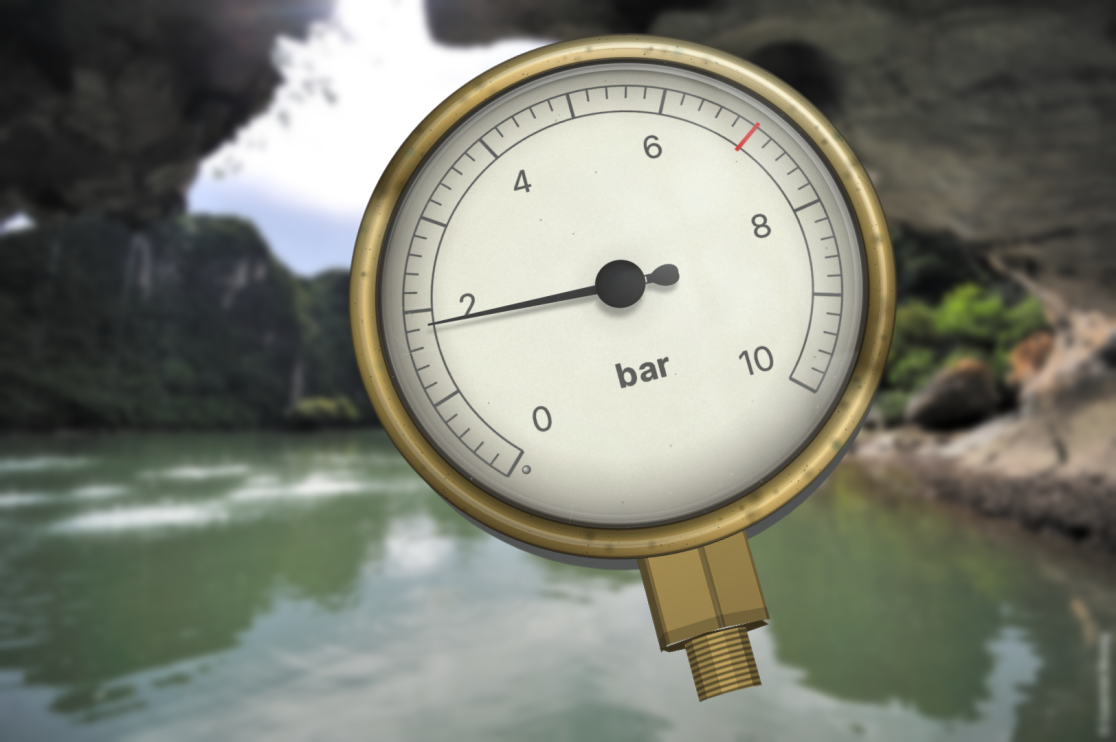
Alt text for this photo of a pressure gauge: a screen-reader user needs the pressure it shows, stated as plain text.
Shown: 1.8 bar
